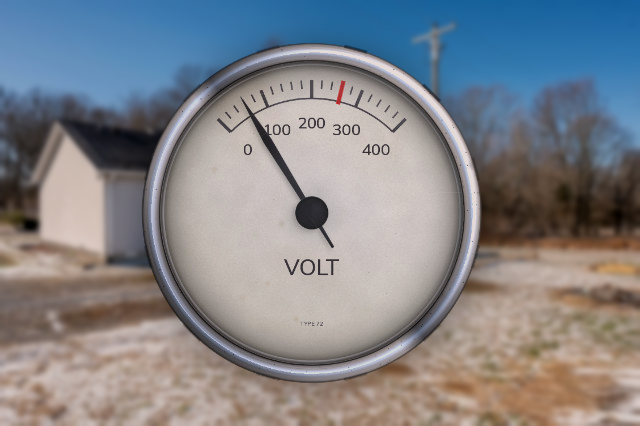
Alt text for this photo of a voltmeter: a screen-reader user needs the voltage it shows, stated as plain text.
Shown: 60 V
